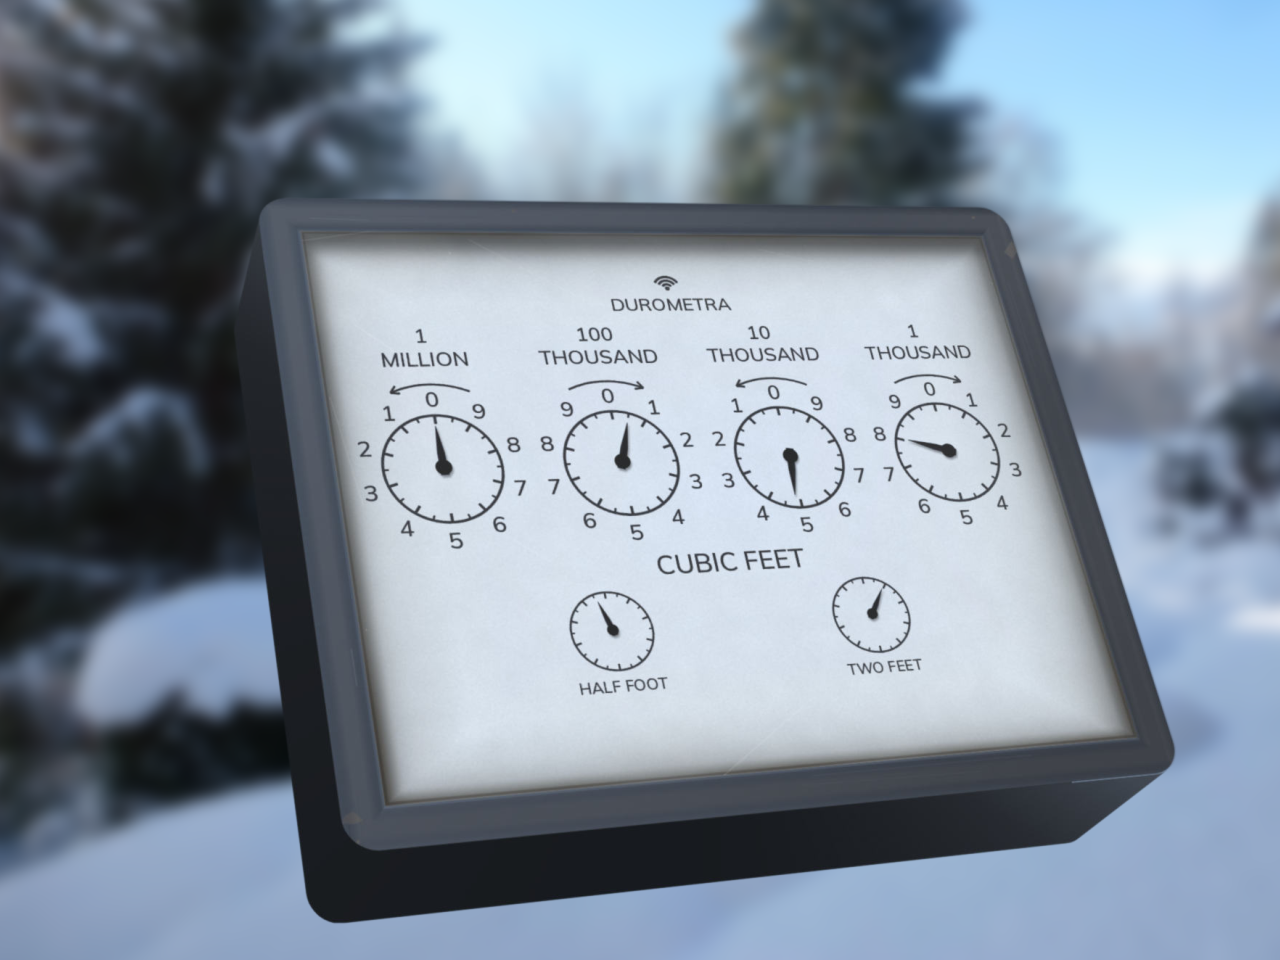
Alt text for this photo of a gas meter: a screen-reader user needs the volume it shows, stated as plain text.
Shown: 4800 ft³
